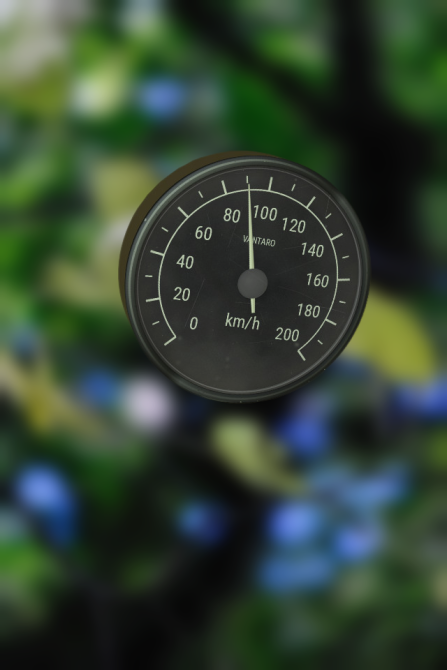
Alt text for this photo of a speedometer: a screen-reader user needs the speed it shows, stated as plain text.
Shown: 90 km/h
